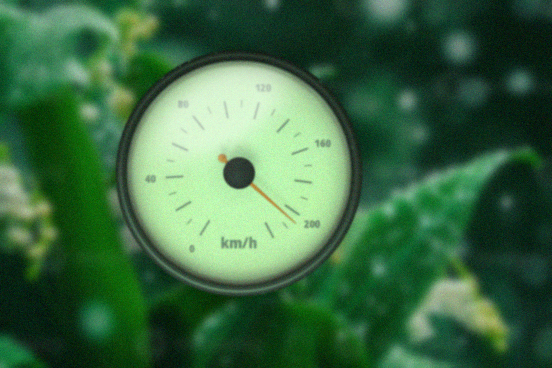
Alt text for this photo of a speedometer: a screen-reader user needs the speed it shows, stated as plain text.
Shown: 205 km/h
